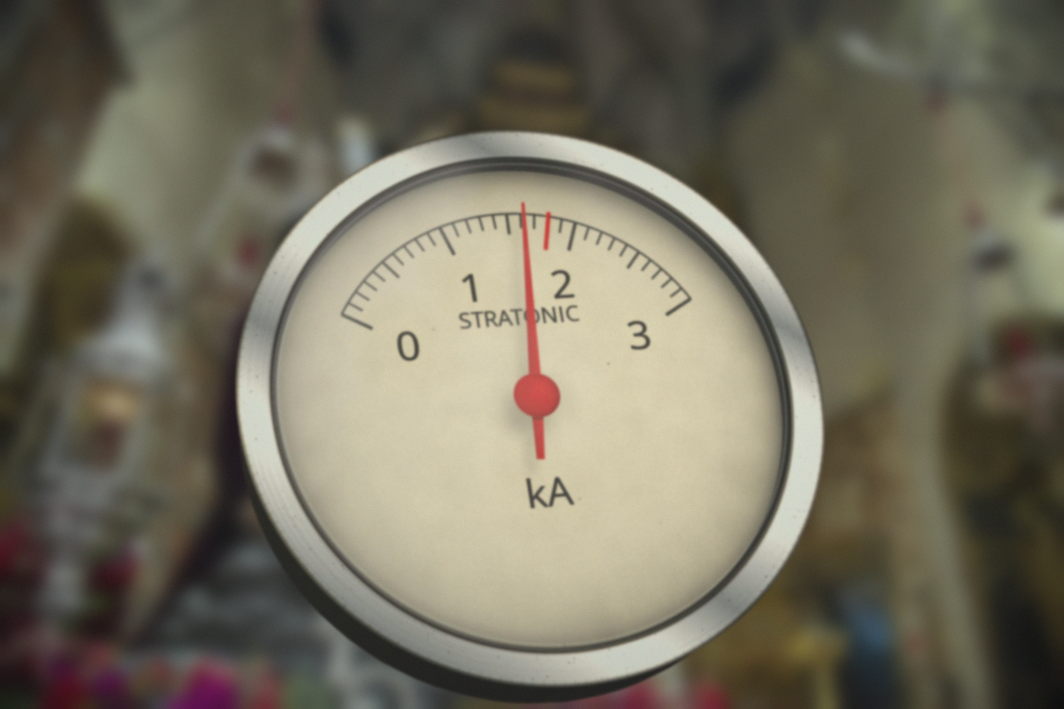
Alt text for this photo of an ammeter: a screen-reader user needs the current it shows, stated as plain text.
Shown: 1.6 kA
